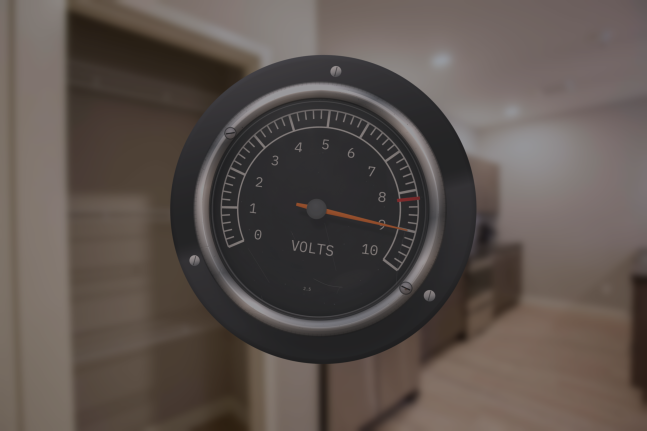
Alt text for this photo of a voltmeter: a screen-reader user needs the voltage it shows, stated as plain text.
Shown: 9 V
